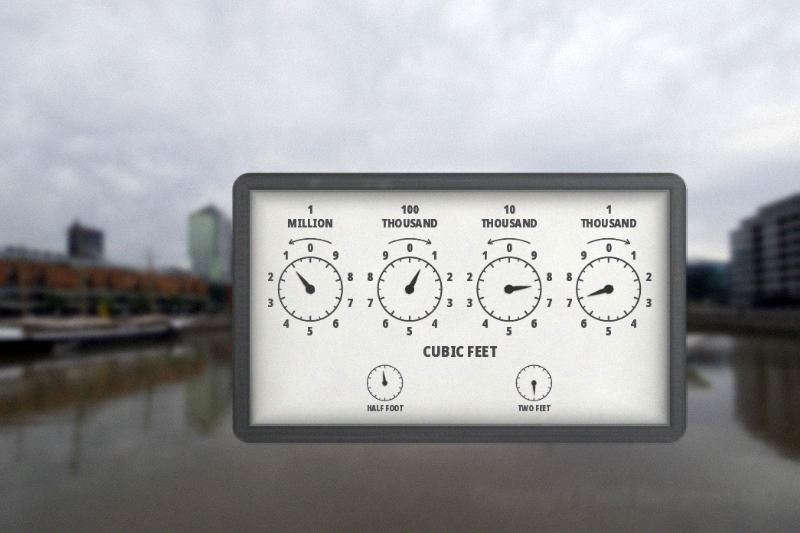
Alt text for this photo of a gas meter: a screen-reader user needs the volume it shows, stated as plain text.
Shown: 107700 ft³
